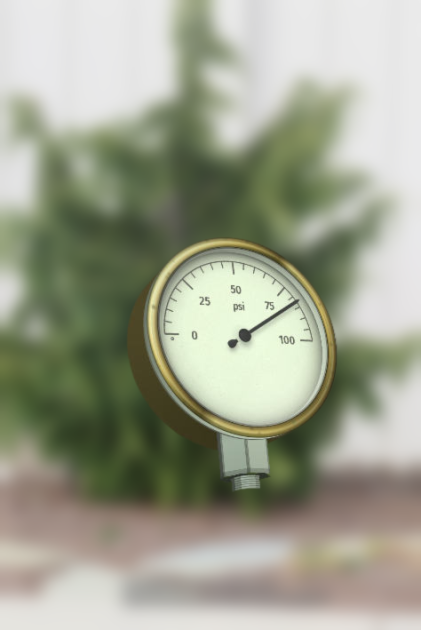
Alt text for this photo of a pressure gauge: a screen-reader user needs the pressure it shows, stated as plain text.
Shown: 82.5 psi
